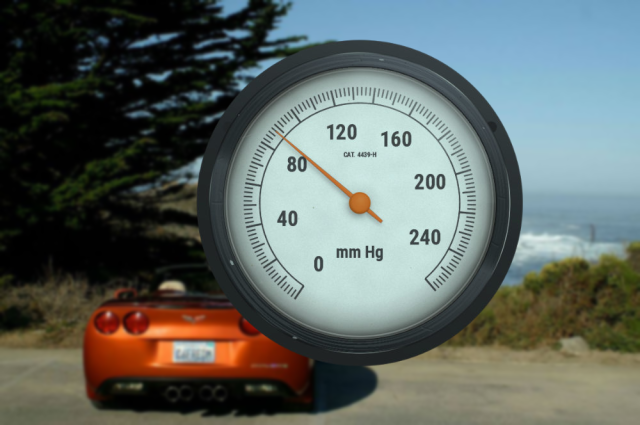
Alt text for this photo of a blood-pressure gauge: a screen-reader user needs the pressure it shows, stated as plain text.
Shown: 88 mmHg
